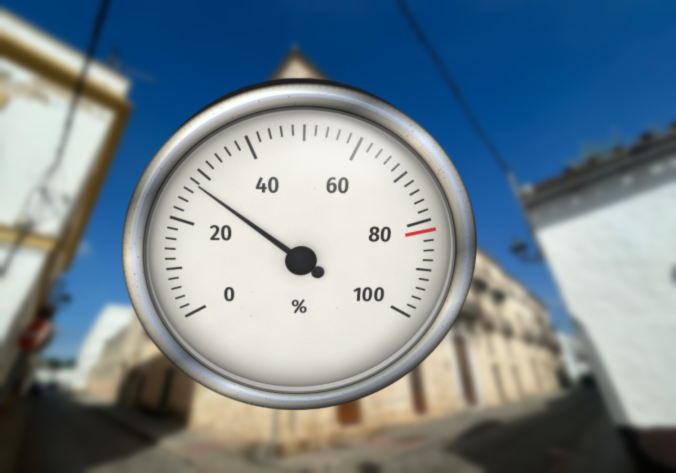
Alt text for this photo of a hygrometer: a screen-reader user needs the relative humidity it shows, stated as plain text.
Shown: 28 %
